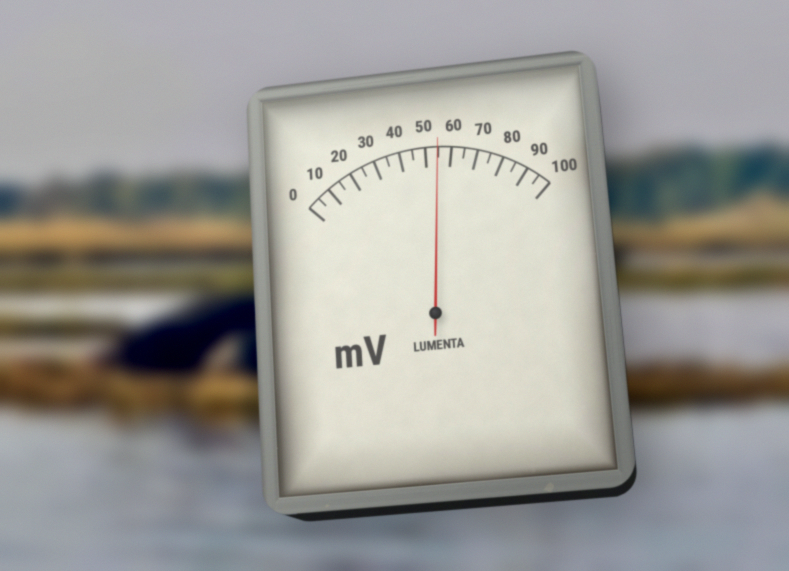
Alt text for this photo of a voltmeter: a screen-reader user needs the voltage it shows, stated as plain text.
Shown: 55 mV
